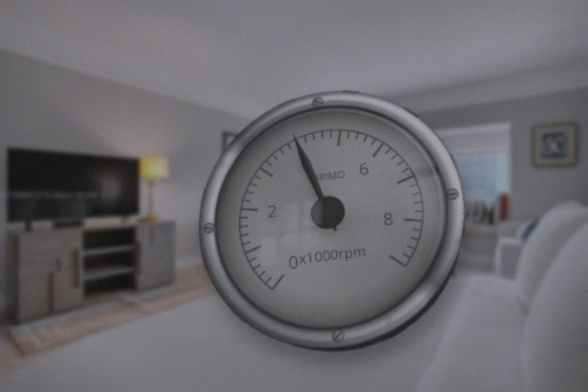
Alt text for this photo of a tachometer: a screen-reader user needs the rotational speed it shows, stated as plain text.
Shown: 4000 rpm
